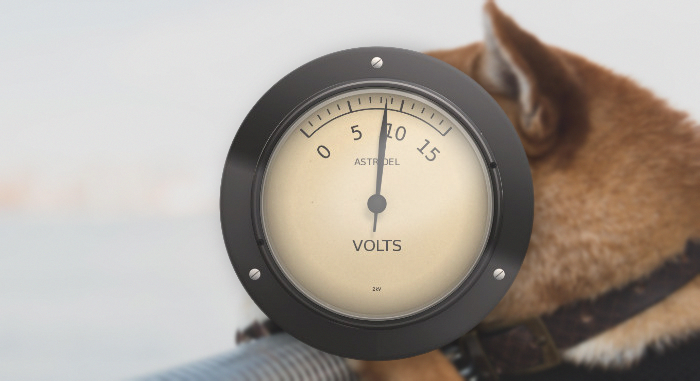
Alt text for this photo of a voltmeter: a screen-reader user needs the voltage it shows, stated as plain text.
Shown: 8.5 V
